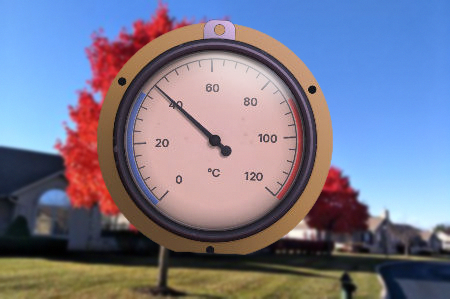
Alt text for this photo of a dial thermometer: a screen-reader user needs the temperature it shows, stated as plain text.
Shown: 40 °C
